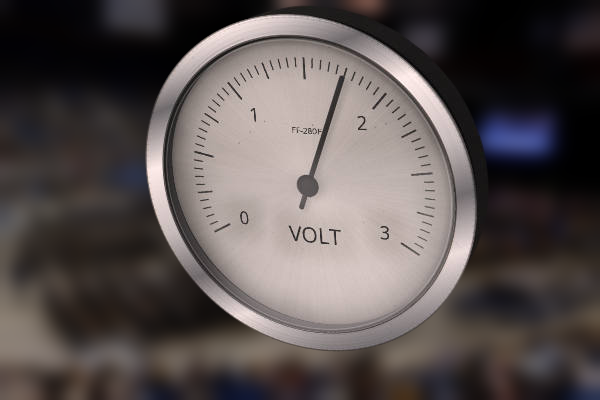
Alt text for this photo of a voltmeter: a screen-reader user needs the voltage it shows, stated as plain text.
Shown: 1.75 V
